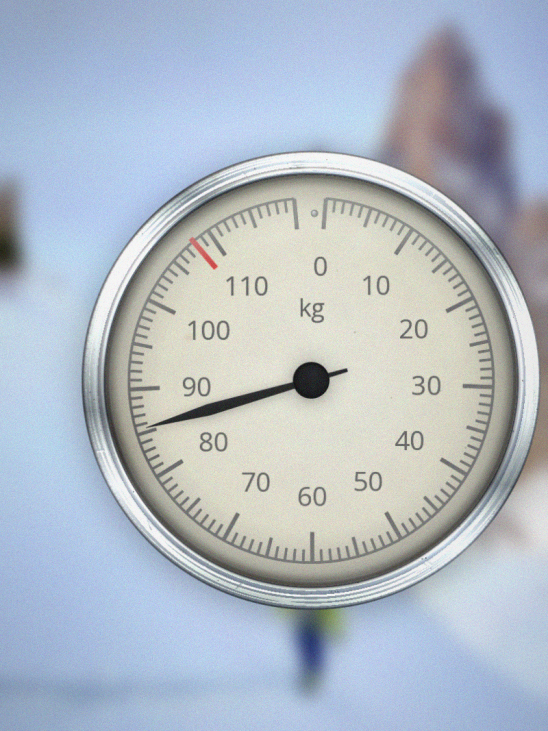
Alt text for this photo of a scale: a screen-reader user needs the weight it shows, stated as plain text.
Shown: 85.5 kg
